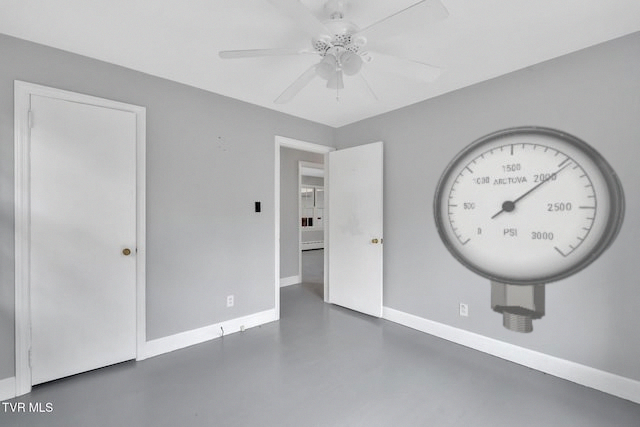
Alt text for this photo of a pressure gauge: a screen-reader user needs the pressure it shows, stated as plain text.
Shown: 2050 psi
